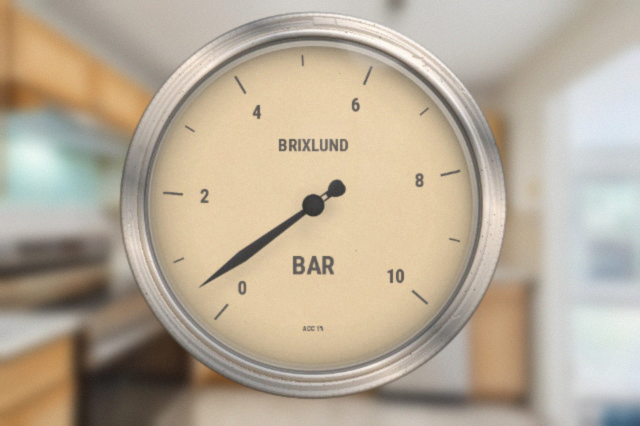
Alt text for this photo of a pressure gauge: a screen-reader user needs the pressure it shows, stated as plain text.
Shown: 0.5 bar
